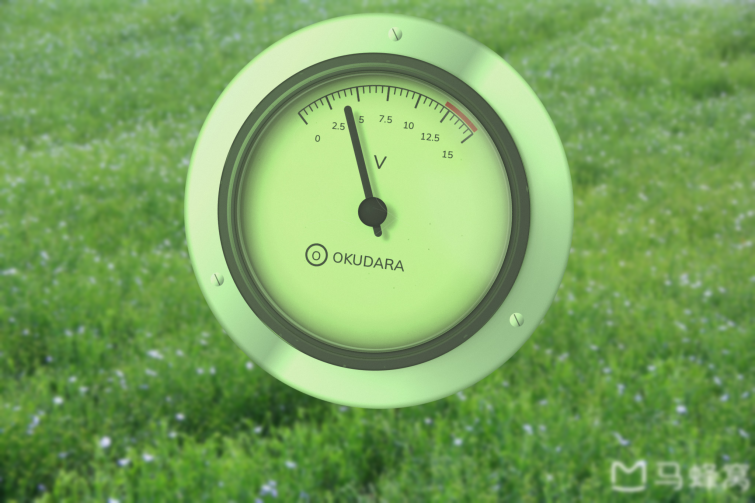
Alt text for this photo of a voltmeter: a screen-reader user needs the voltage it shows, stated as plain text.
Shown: 4 V
